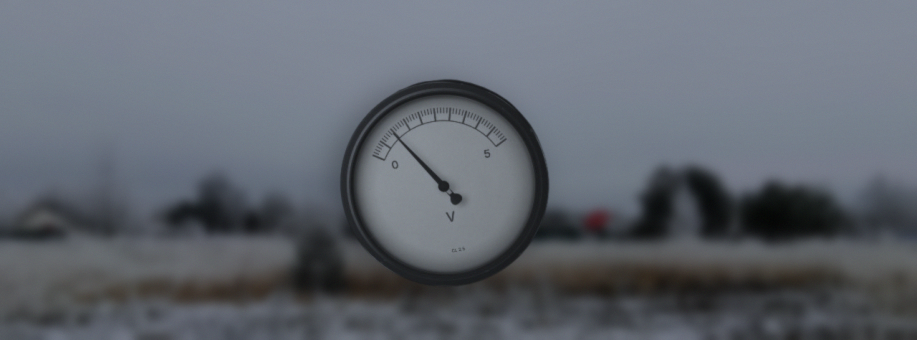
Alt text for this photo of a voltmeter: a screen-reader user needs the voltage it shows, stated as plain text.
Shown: 1 V
